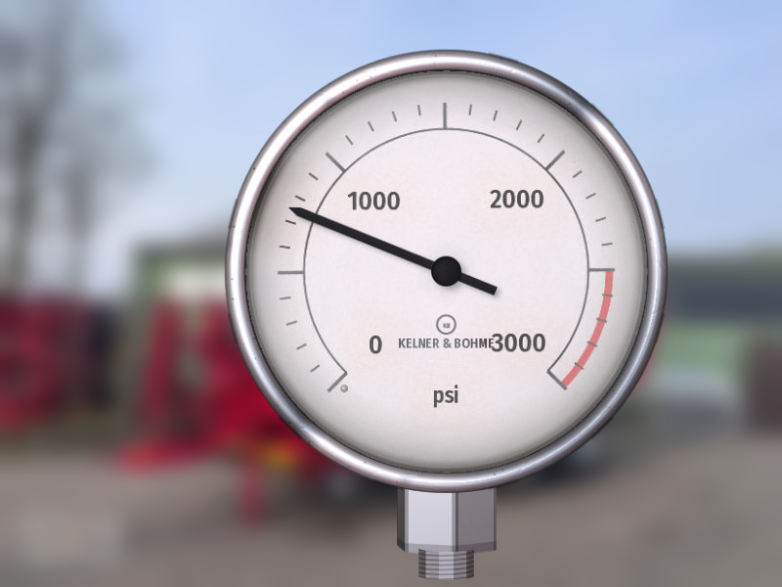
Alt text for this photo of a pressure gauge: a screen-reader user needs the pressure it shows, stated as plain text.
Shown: 750 psi
